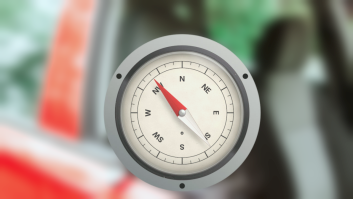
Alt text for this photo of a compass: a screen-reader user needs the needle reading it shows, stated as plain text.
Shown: 320 °
